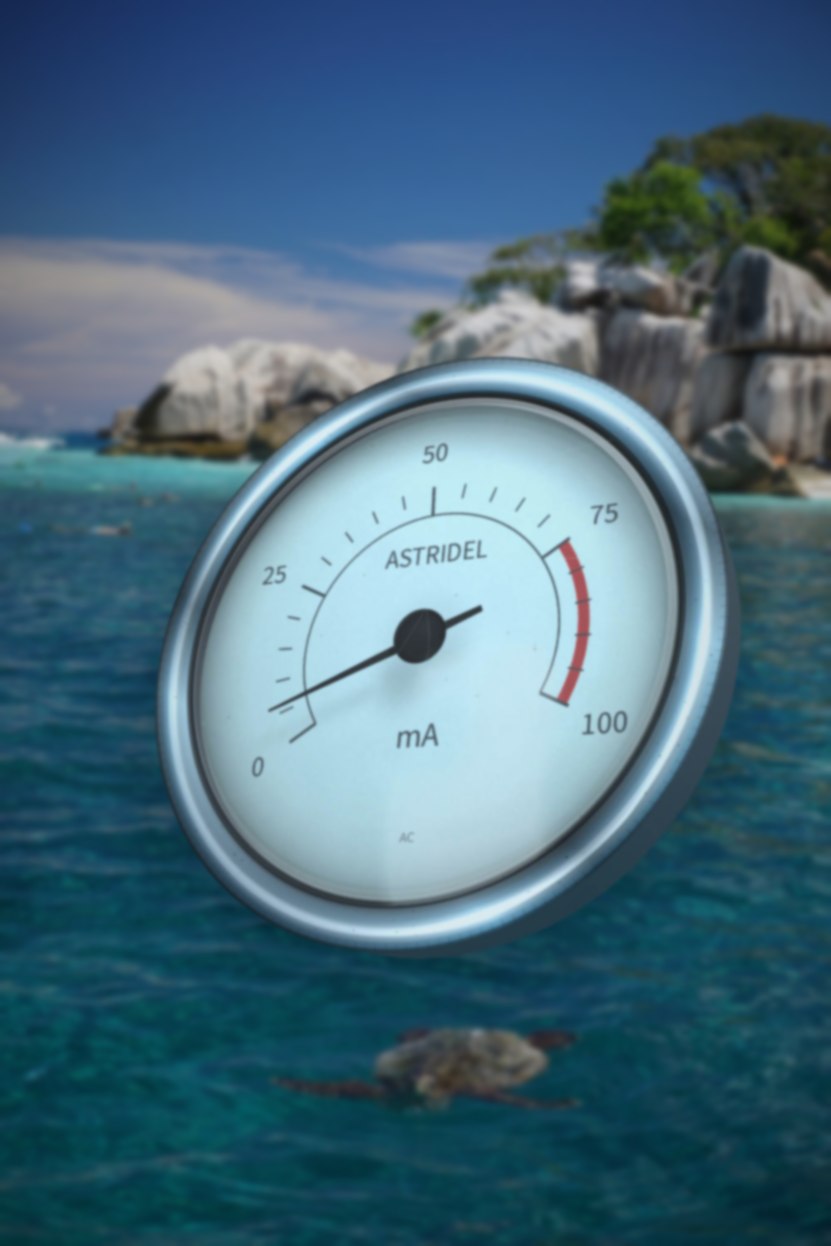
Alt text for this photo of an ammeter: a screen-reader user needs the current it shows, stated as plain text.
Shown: 5 mA
